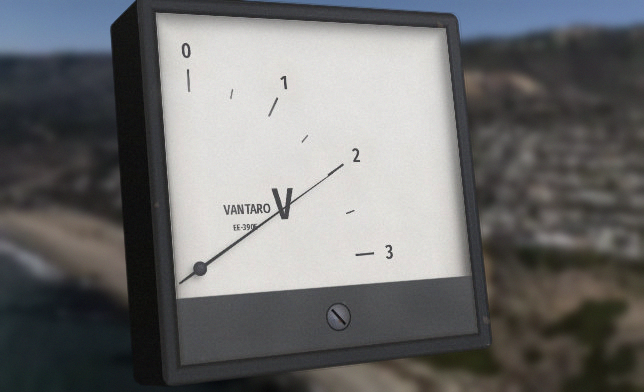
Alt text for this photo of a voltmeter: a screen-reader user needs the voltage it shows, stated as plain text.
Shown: 2 V
